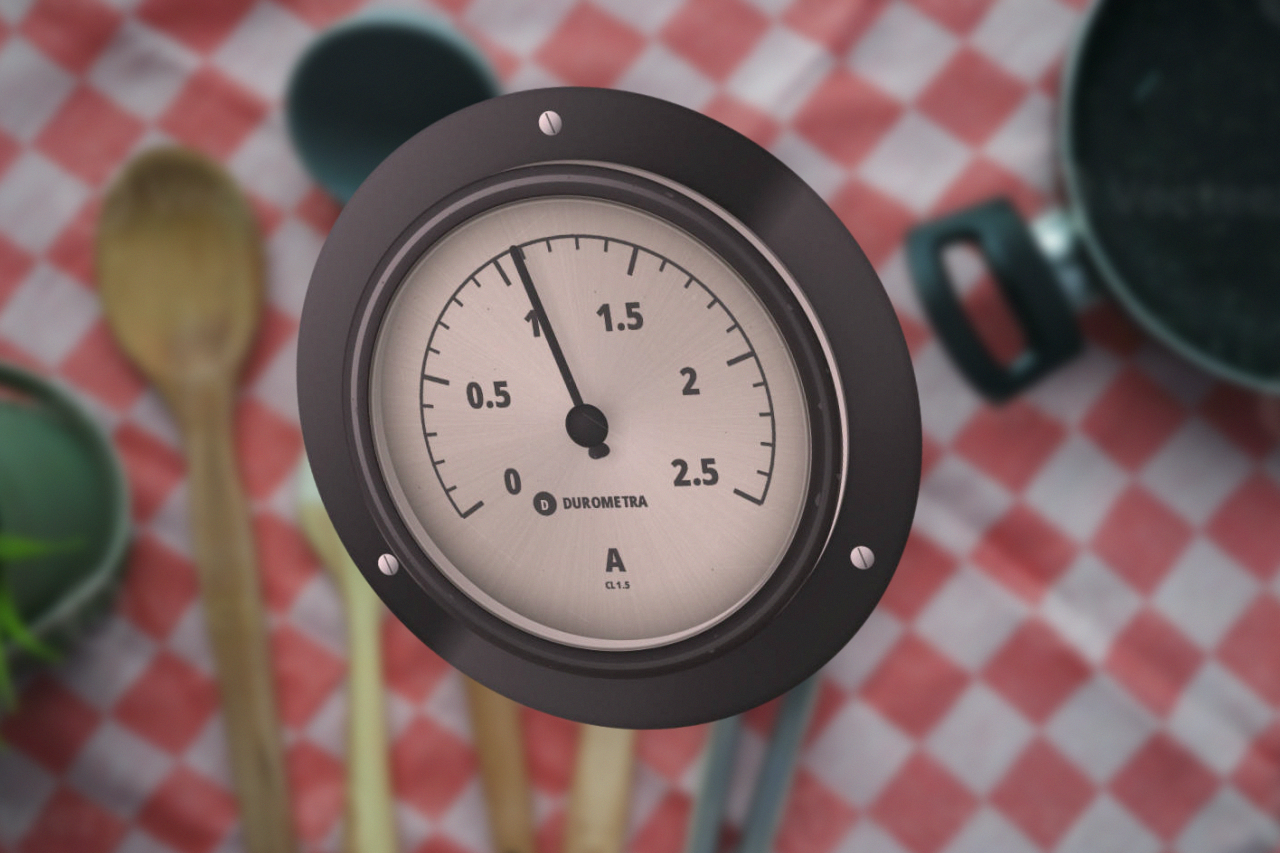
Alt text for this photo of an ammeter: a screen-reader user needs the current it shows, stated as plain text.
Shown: 1.1 A
